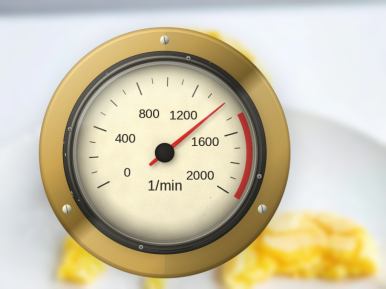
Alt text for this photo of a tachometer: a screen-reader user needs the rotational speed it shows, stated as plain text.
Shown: 1400 rpm
